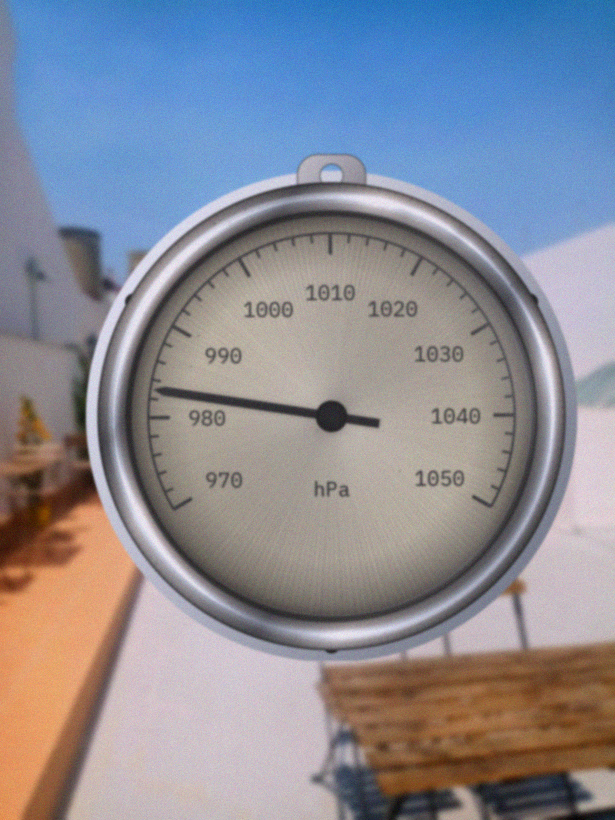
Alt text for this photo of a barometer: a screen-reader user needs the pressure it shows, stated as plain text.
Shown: 983 hPa
